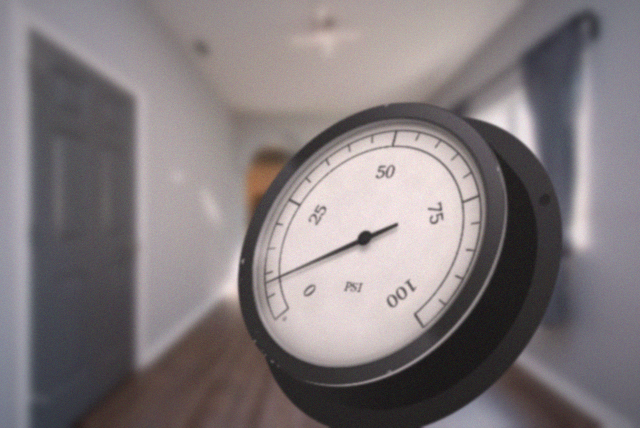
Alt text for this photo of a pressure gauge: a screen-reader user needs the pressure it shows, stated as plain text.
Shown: 7.5 psi
